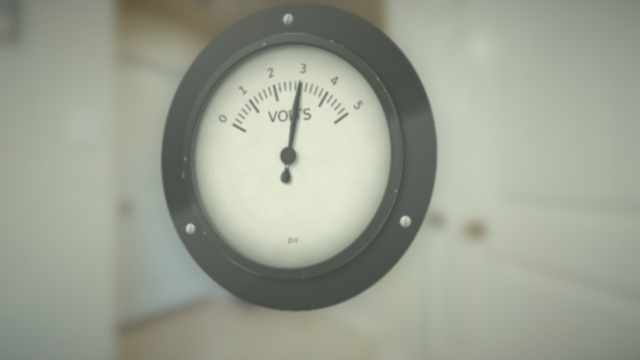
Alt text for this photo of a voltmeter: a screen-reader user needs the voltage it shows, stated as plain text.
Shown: 3 V
